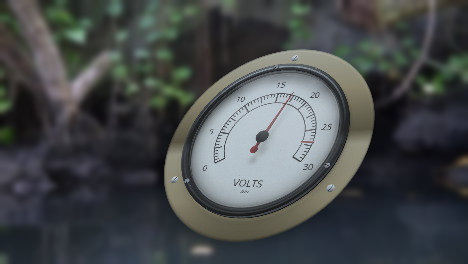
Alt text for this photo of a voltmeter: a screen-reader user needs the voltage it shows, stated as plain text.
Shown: 17.5 V
